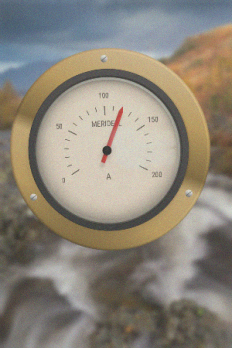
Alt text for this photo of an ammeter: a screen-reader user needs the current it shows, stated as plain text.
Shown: 120 A
